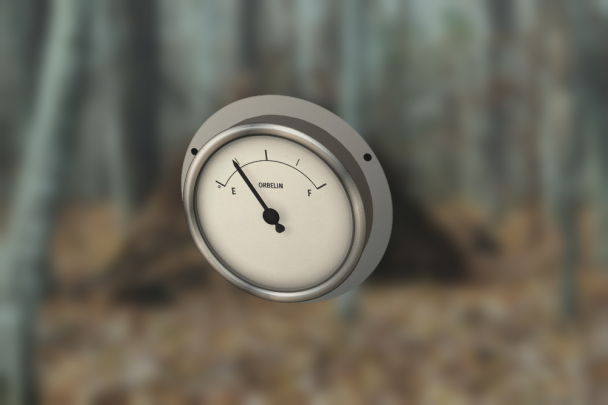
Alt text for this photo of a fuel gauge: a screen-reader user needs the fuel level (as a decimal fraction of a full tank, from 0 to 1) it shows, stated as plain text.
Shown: 0.25
